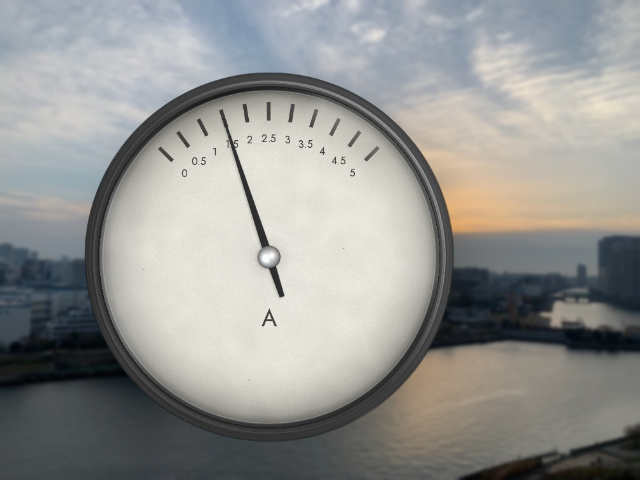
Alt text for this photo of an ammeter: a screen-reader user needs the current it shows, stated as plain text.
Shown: 1.5 A
